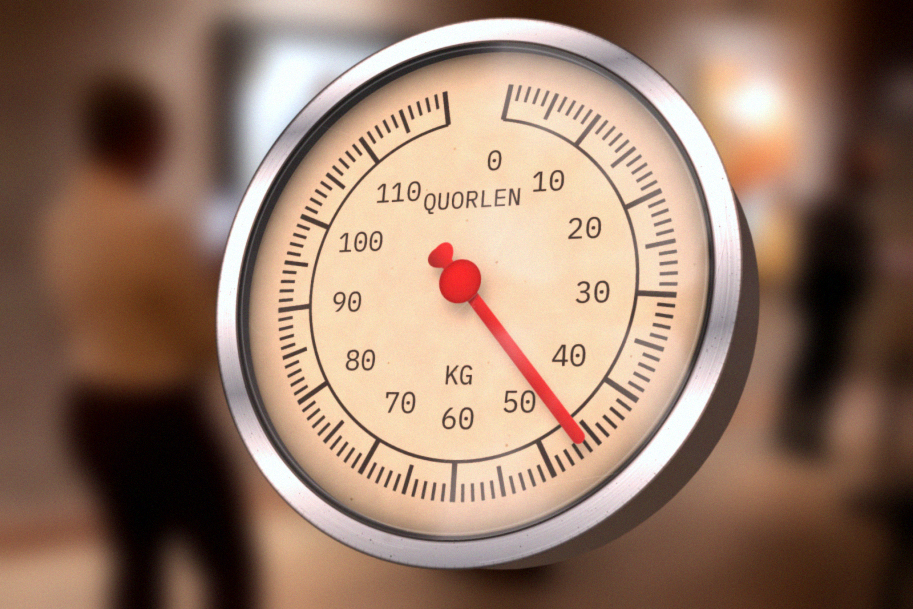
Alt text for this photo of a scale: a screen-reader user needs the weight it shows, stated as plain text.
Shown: 46 kg
